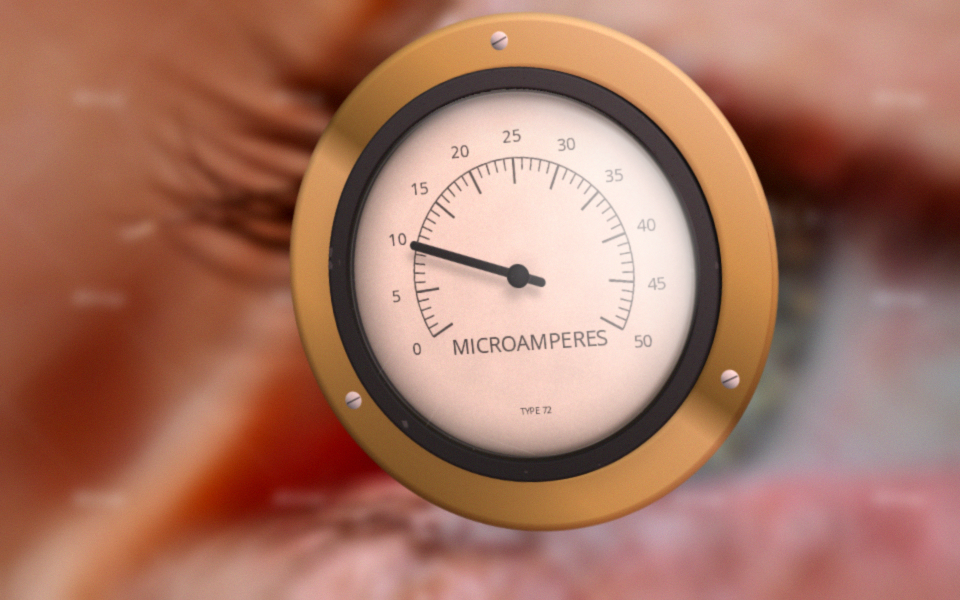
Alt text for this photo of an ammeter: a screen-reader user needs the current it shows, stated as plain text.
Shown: 10 µA
